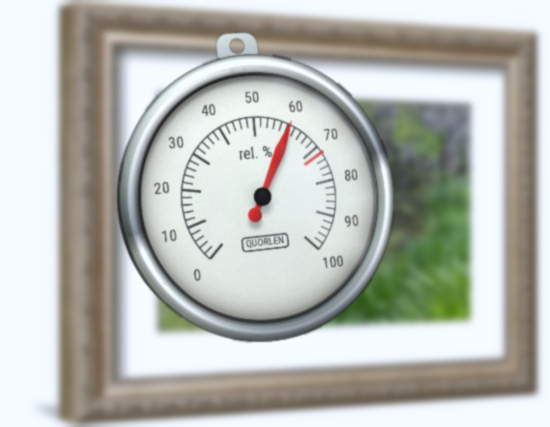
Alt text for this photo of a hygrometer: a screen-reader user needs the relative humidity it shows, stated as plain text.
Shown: 60 %
